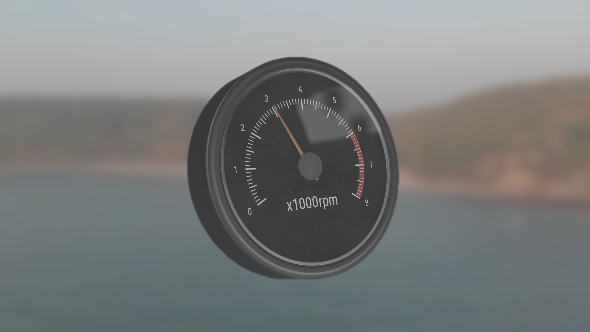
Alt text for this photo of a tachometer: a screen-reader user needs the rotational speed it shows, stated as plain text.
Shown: 3000 rpm
